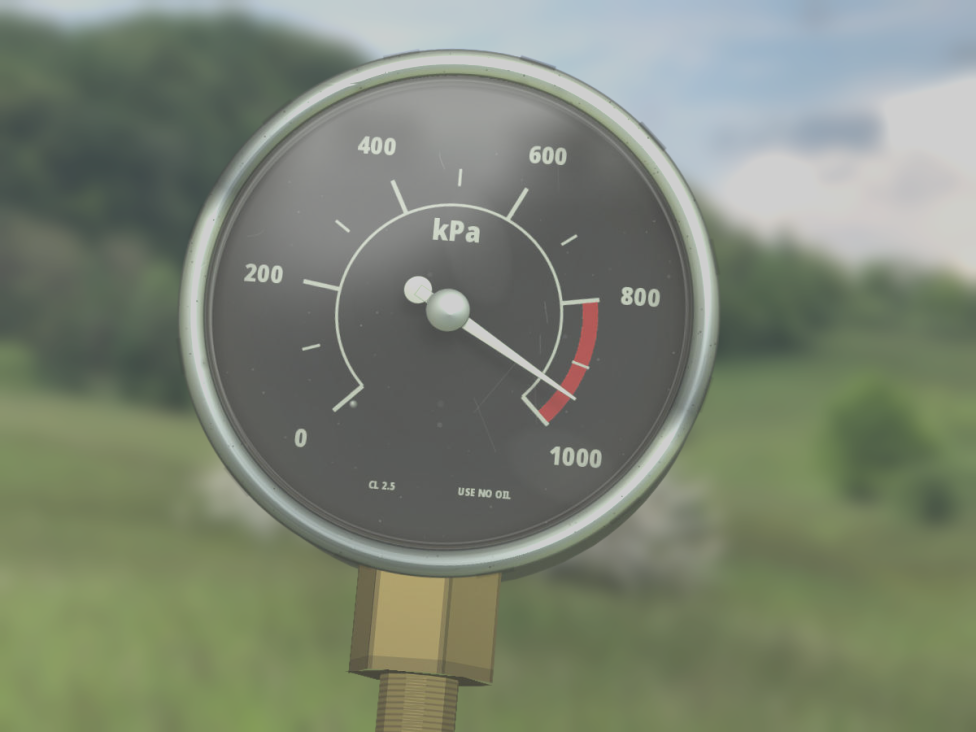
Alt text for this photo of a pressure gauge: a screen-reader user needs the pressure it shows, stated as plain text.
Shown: 950 kPa
